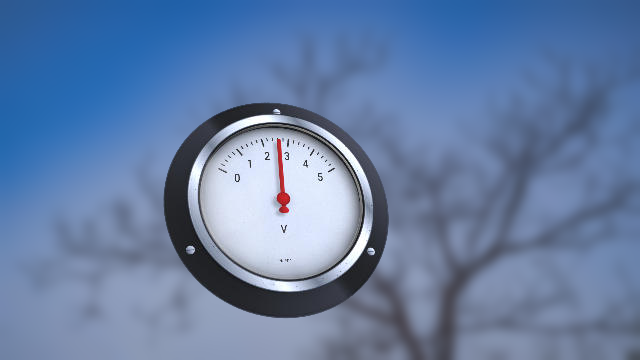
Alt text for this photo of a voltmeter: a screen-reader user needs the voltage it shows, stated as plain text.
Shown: 2.6 V
